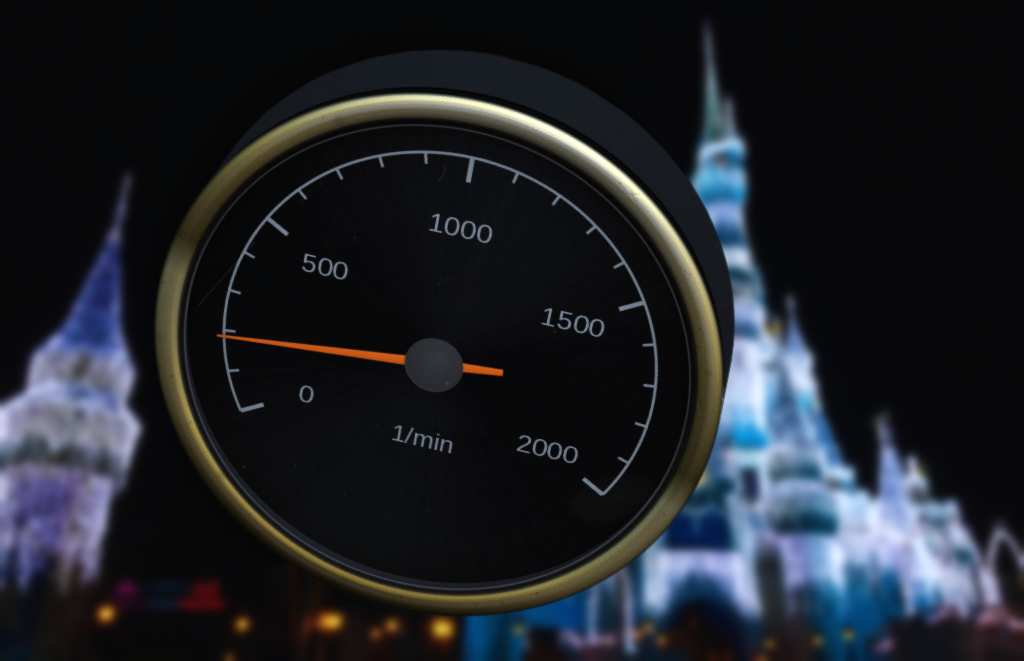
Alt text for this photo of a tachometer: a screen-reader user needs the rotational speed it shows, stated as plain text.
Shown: 200 rpm
